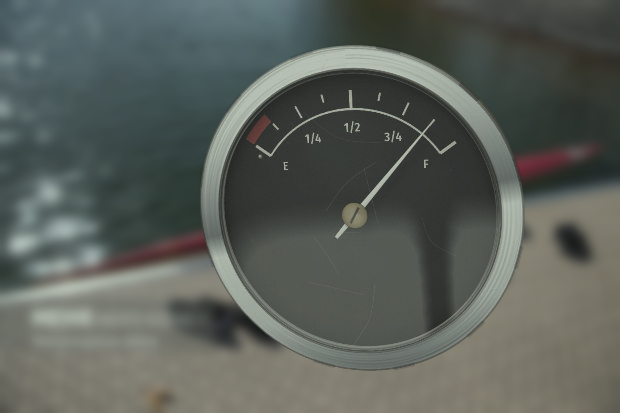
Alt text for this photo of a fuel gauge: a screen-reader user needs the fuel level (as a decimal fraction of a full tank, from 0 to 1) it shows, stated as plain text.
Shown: 0.875
